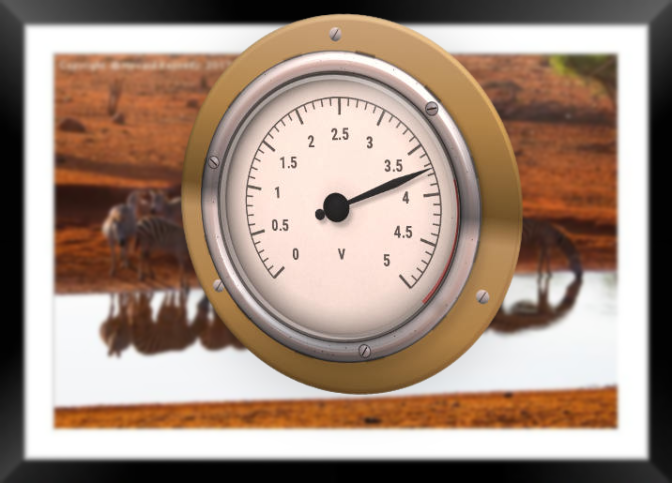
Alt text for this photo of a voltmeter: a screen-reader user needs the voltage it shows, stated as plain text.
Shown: 3.75 V
